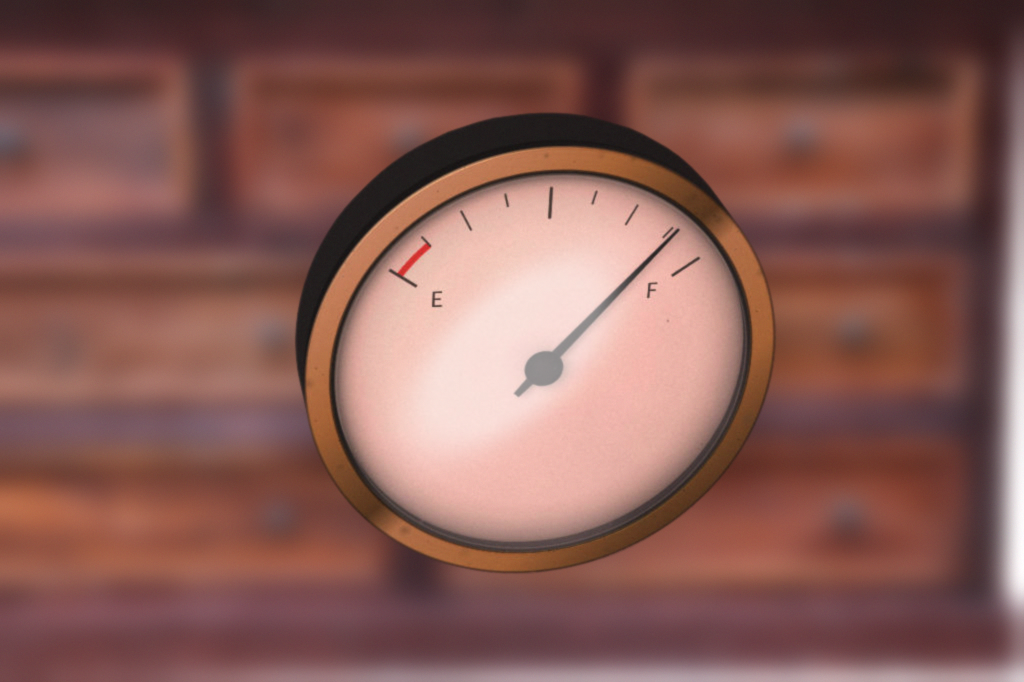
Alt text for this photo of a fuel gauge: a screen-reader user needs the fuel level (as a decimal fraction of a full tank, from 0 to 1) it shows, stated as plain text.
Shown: 0.875
